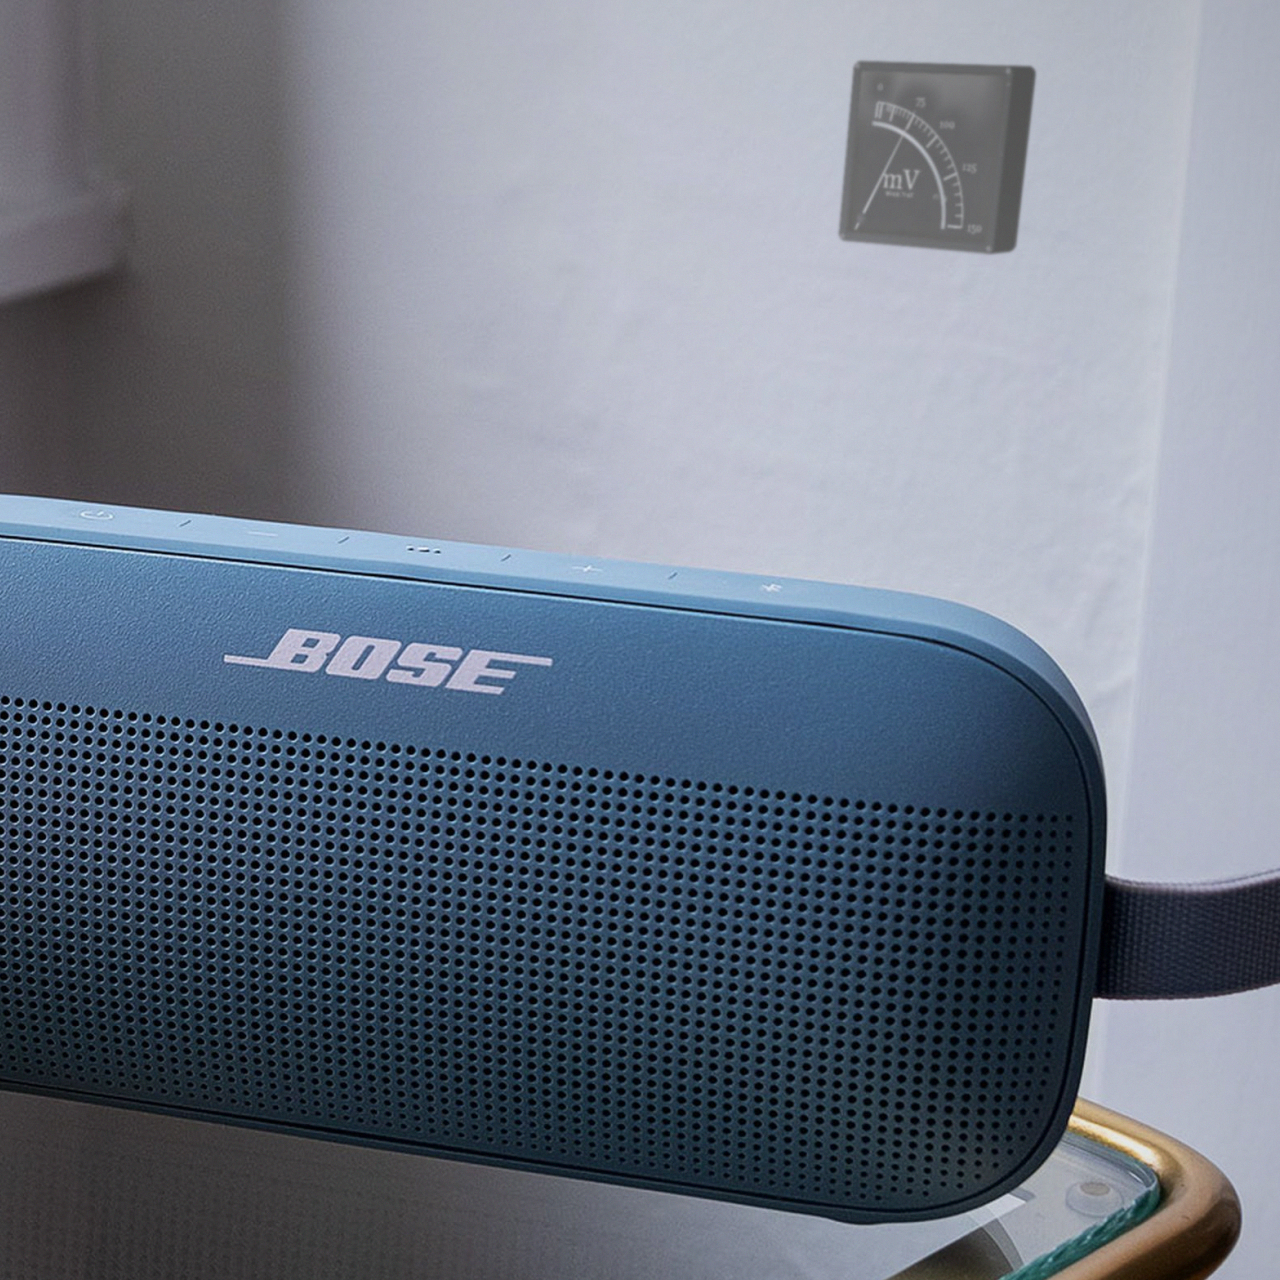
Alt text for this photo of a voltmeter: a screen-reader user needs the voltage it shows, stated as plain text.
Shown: 75 mV
